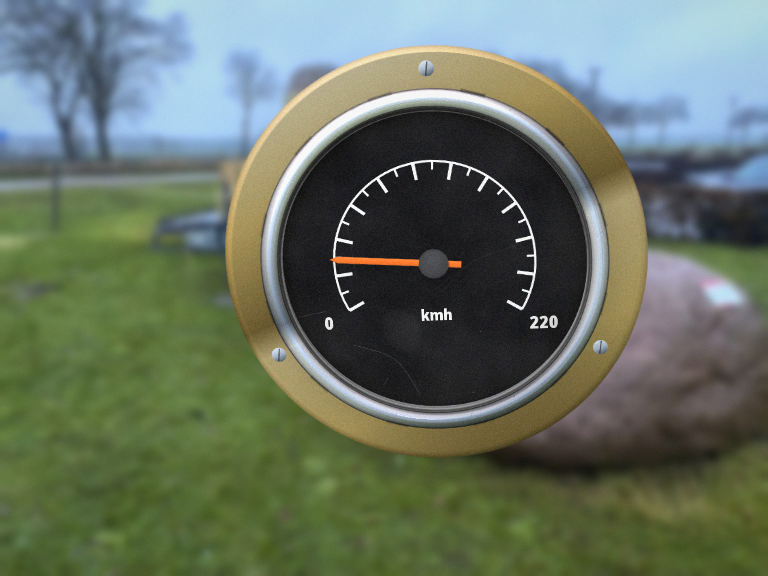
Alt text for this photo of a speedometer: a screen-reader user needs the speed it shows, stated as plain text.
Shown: 30 km/h
